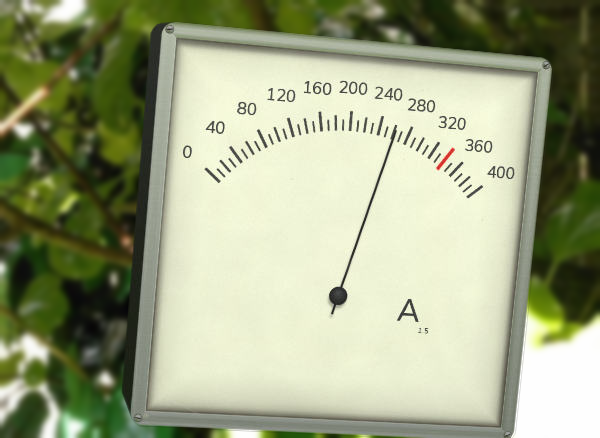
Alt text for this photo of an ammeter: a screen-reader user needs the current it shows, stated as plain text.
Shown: 260 A
